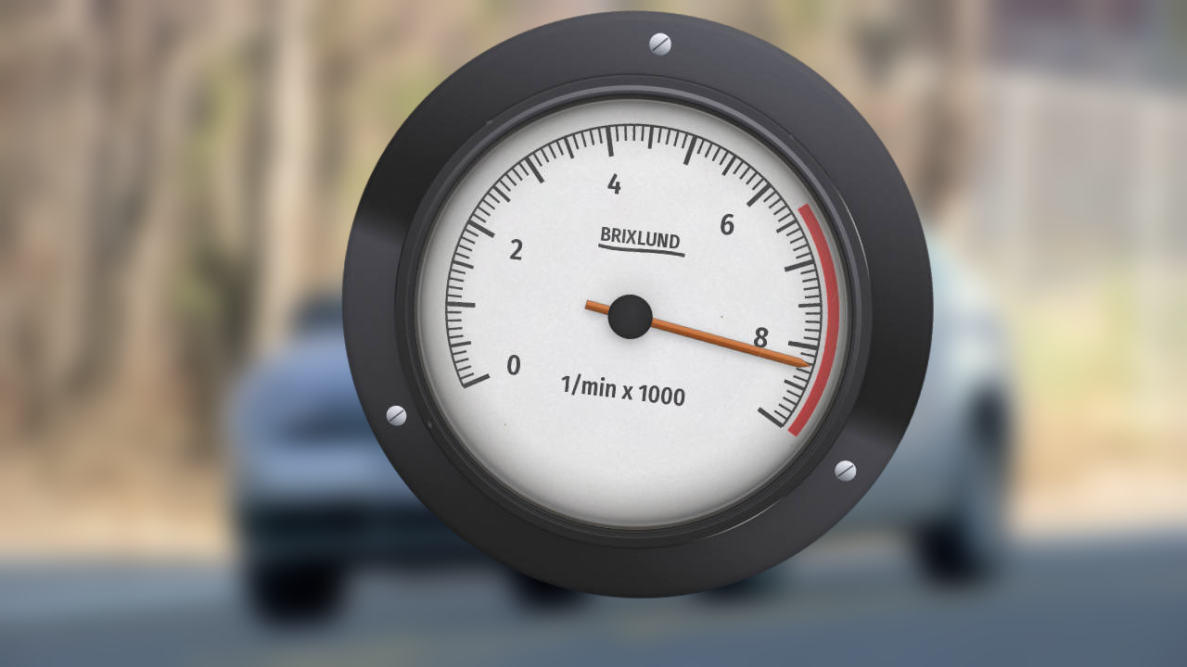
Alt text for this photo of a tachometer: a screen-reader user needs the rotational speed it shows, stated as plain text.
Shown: 8200 rpm
